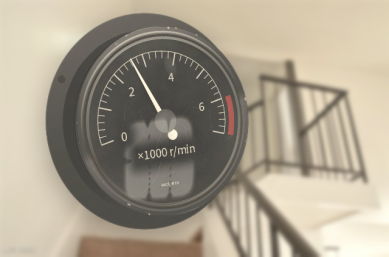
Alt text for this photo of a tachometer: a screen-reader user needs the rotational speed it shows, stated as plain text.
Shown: 2600 rpm
